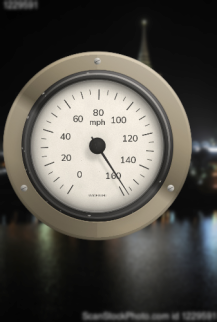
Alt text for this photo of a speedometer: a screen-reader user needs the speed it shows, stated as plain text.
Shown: 157.5 mph
